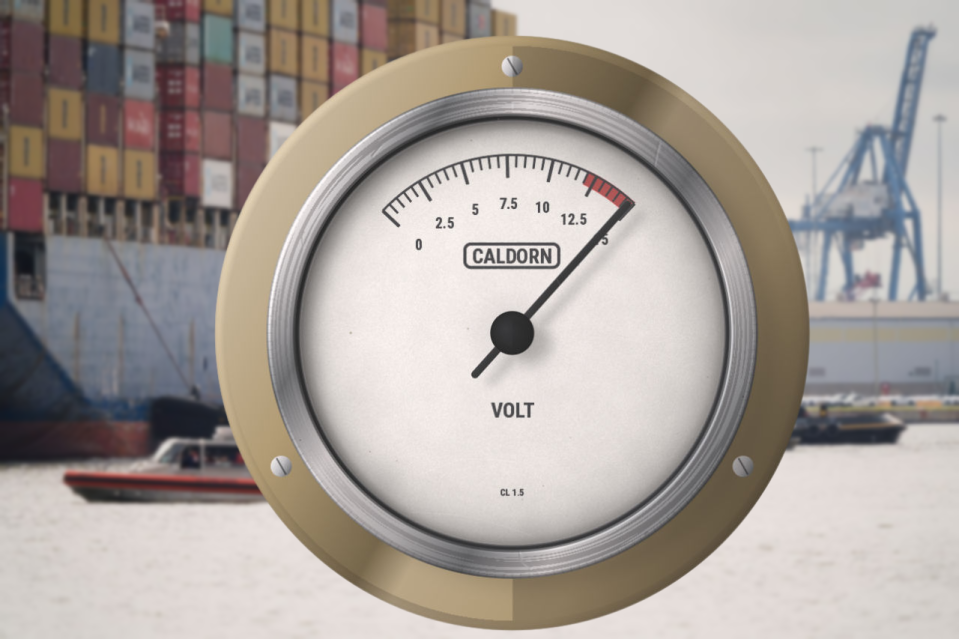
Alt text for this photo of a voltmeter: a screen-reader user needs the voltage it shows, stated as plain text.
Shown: 14.75 V
